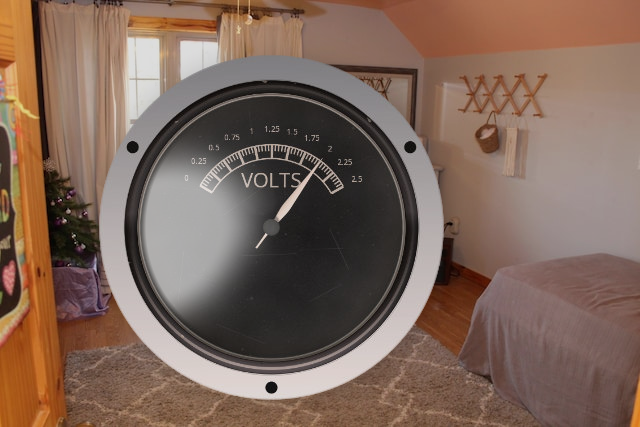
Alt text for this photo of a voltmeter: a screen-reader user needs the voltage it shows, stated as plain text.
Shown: 2 V
